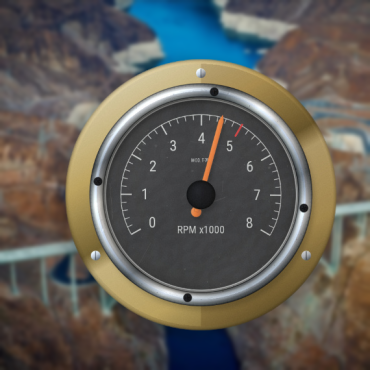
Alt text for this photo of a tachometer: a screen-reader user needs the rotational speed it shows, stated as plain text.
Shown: 4500 rpm
